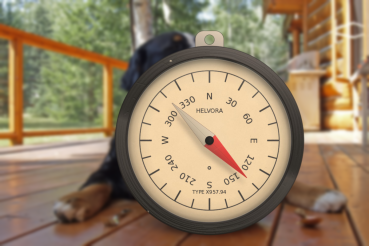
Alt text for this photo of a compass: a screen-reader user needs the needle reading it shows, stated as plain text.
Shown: 135 °
